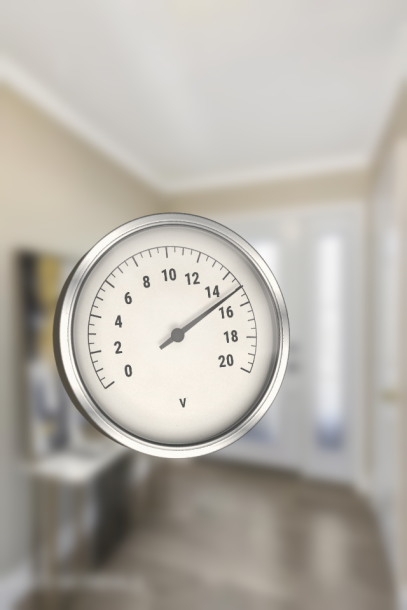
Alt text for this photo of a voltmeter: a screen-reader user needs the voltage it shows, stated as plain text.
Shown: 15 V
